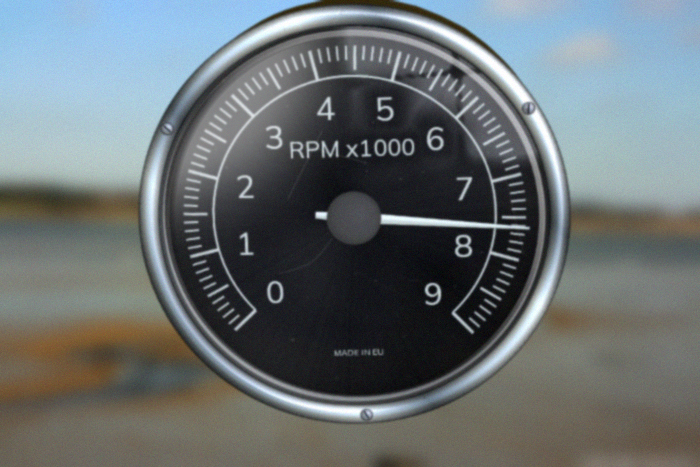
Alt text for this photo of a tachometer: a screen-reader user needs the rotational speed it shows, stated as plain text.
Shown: 7600 rpm
